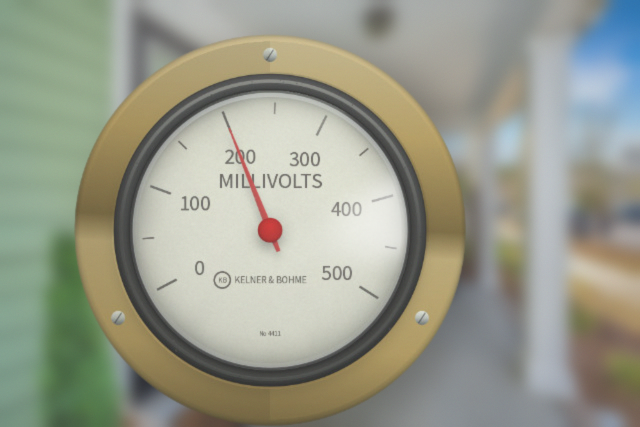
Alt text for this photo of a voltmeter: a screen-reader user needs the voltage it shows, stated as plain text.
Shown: 200 mV
